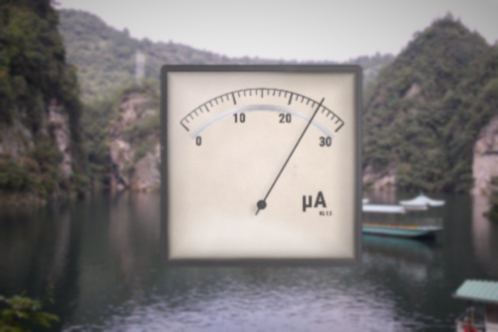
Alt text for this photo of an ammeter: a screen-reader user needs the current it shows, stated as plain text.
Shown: 25 µA
